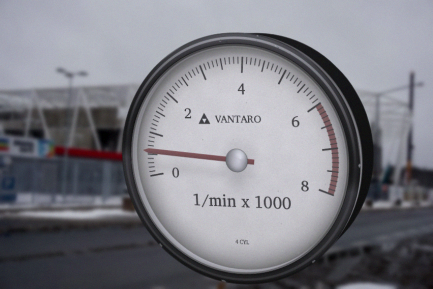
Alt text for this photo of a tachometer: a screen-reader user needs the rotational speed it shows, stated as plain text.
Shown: 600 rpm
